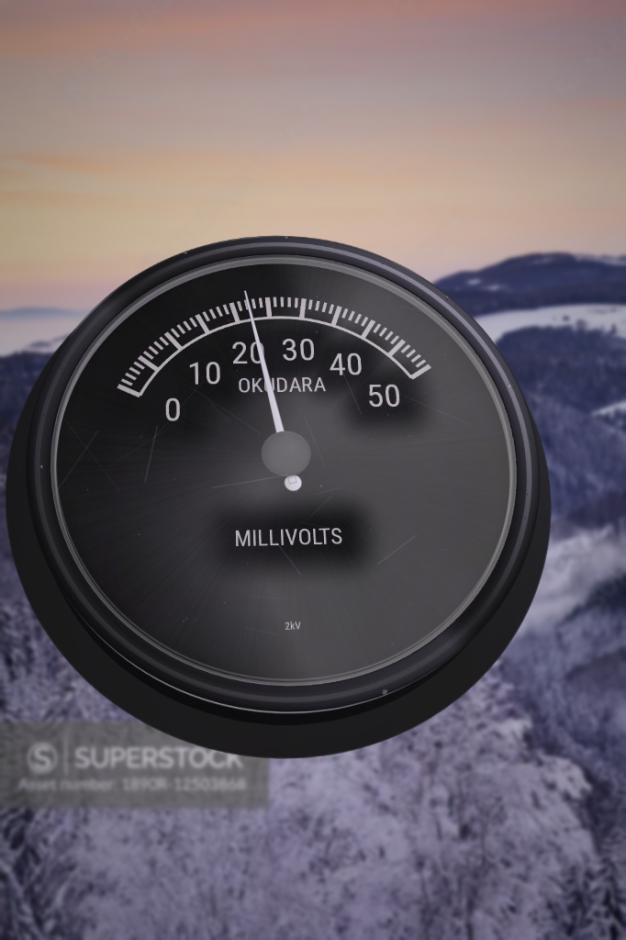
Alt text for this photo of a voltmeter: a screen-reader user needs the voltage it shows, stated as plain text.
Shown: 22 mV
